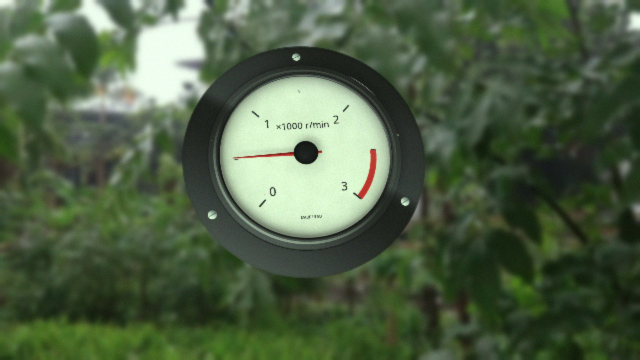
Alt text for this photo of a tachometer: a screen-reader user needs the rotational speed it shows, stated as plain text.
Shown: 500 rpm
